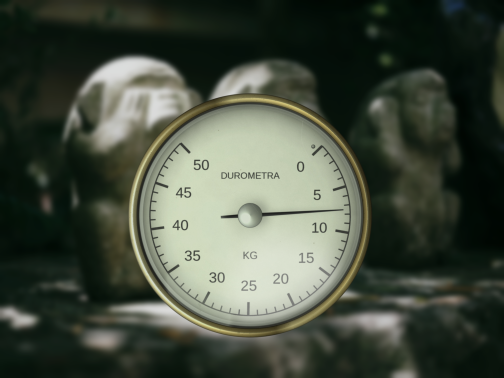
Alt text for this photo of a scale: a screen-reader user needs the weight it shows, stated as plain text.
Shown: 7.5 kg
